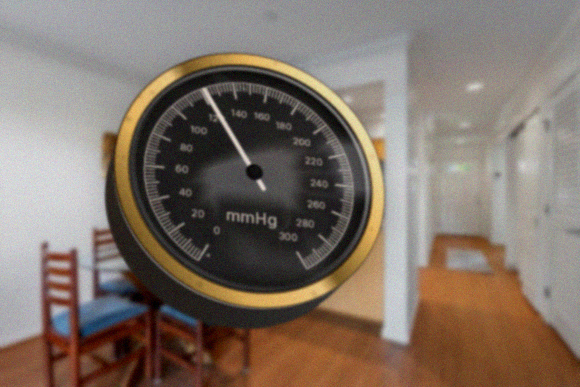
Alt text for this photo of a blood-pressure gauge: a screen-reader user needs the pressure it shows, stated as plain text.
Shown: 120 mmHg
